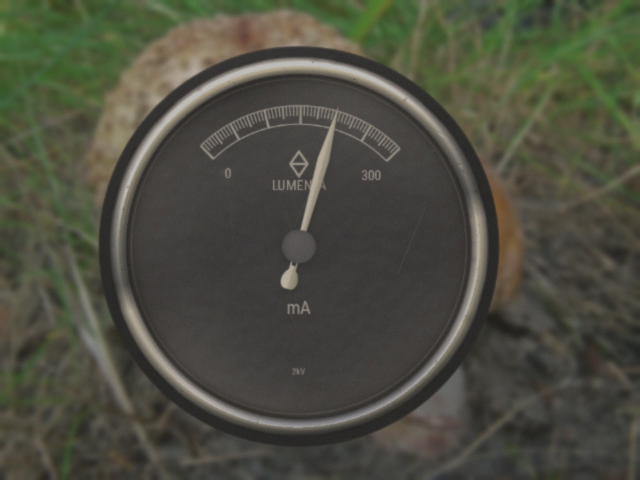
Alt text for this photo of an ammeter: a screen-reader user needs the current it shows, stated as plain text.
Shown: 200 mA
